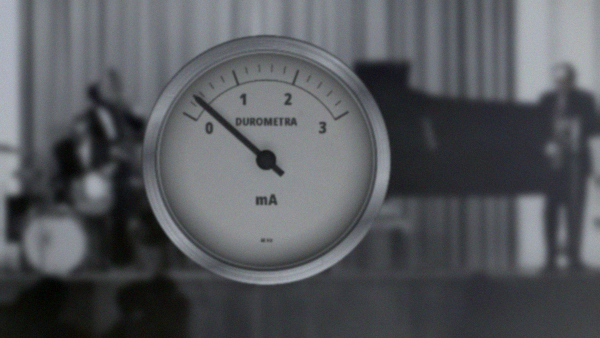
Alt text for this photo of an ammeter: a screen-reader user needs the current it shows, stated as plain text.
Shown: 0.3 mA
